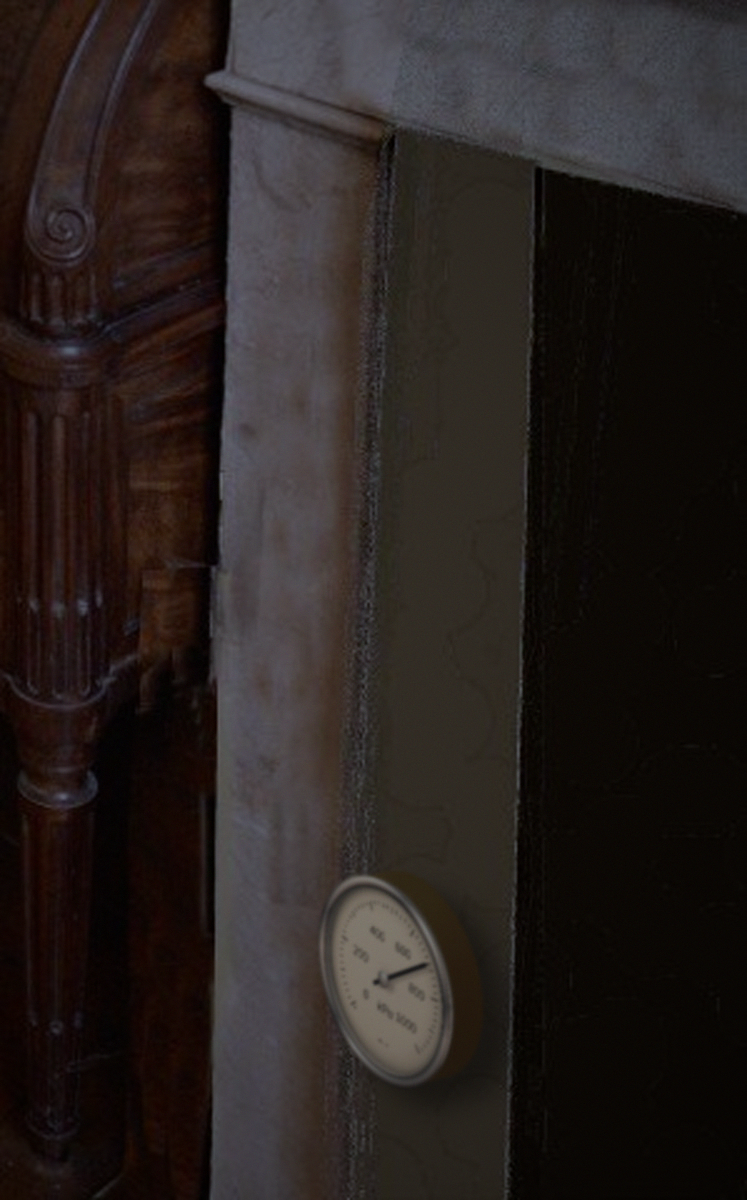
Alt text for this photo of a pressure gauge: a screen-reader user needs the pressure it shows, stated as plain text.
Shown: 700 kPa
